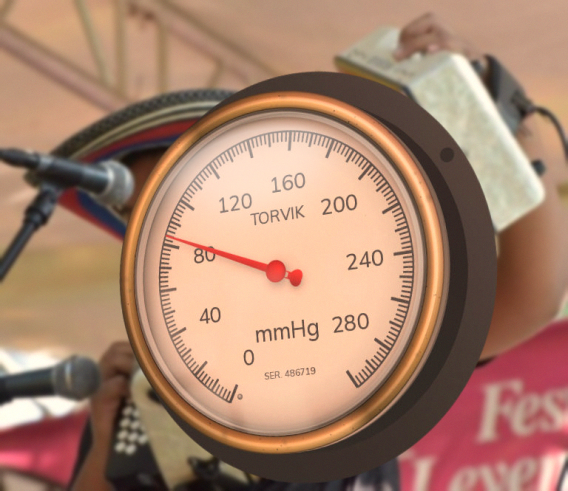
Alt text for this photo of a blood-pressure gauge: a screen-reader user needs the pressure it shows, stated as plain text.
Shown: 84 mmHg
